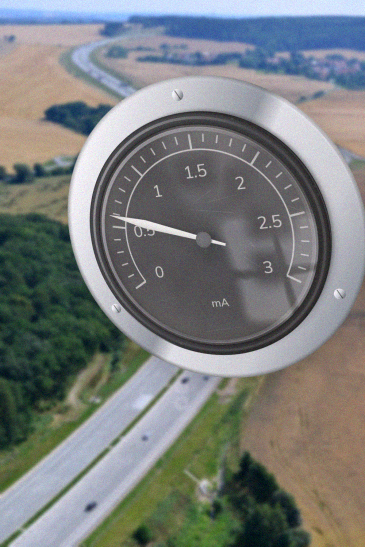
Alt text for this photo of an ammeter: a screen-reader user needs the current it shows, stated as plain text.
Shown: 0.6 mA
